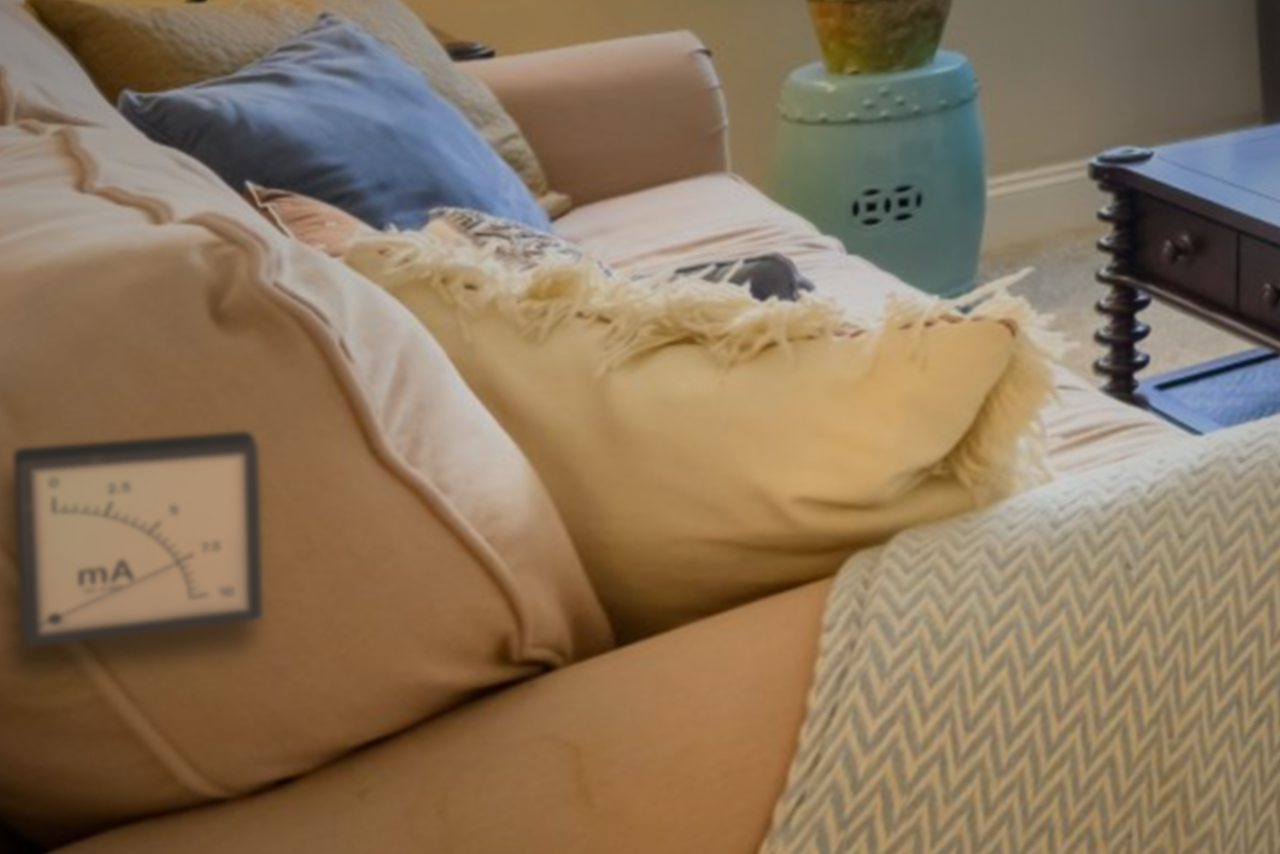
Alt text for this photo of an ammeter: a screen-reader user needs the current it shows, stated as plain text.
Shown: 7.5 mA
